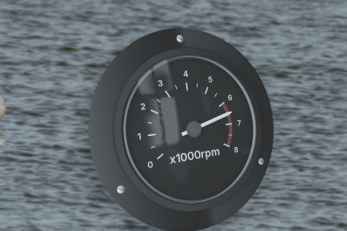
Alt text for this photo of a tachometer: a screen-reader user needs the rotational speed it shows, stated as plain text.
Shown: 6500 rpm
